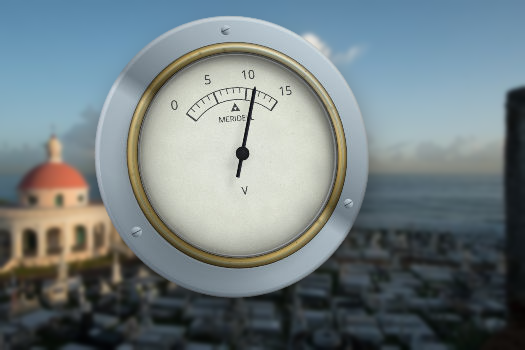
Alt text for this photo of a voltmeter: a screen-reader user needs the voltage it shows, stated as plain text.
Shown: 11 V
